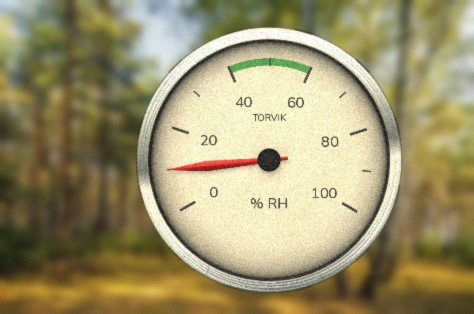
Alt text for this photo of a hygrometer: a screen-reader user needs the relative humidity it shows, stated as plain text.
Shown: 10 %
